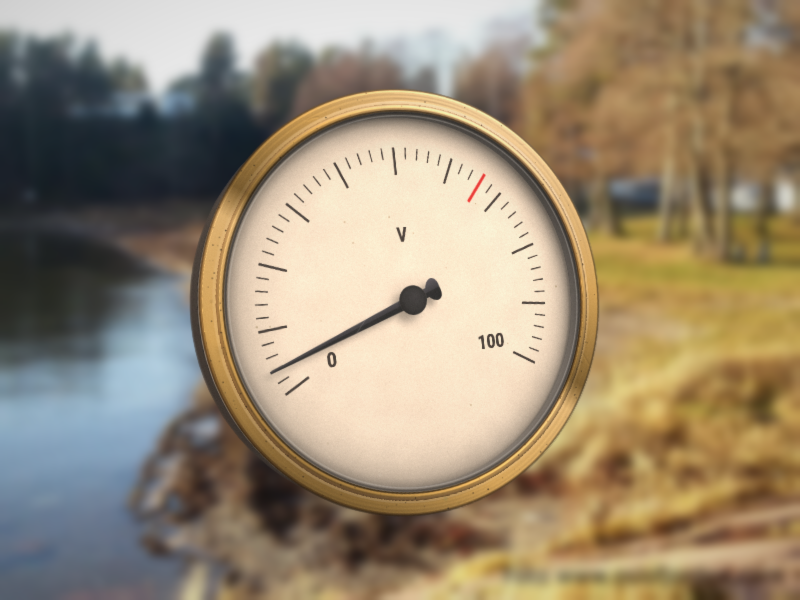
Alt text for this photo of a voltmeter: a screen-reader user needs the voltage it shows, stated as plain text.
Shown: 4 V
